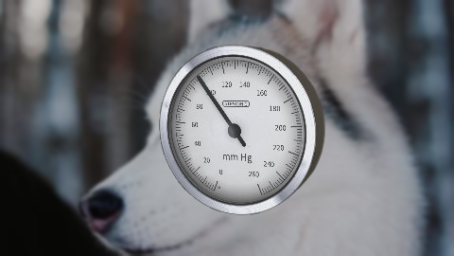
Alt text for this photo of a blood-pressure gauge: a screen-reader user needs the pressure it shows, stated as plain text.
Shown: 100 mmHg
